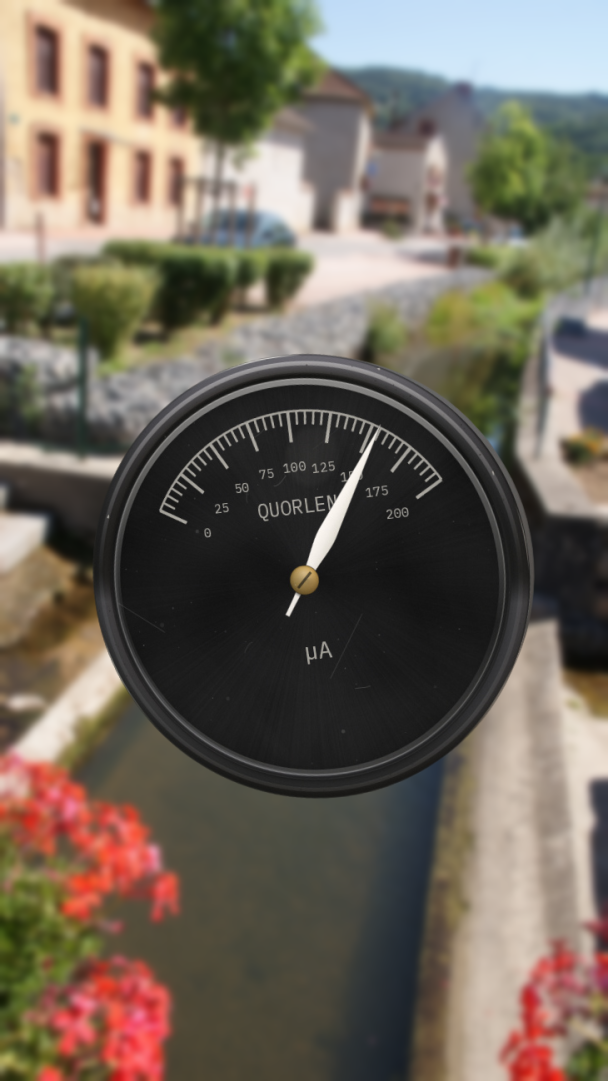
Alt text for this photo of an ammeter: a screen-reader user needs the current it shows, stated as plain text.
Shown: 155 µA
